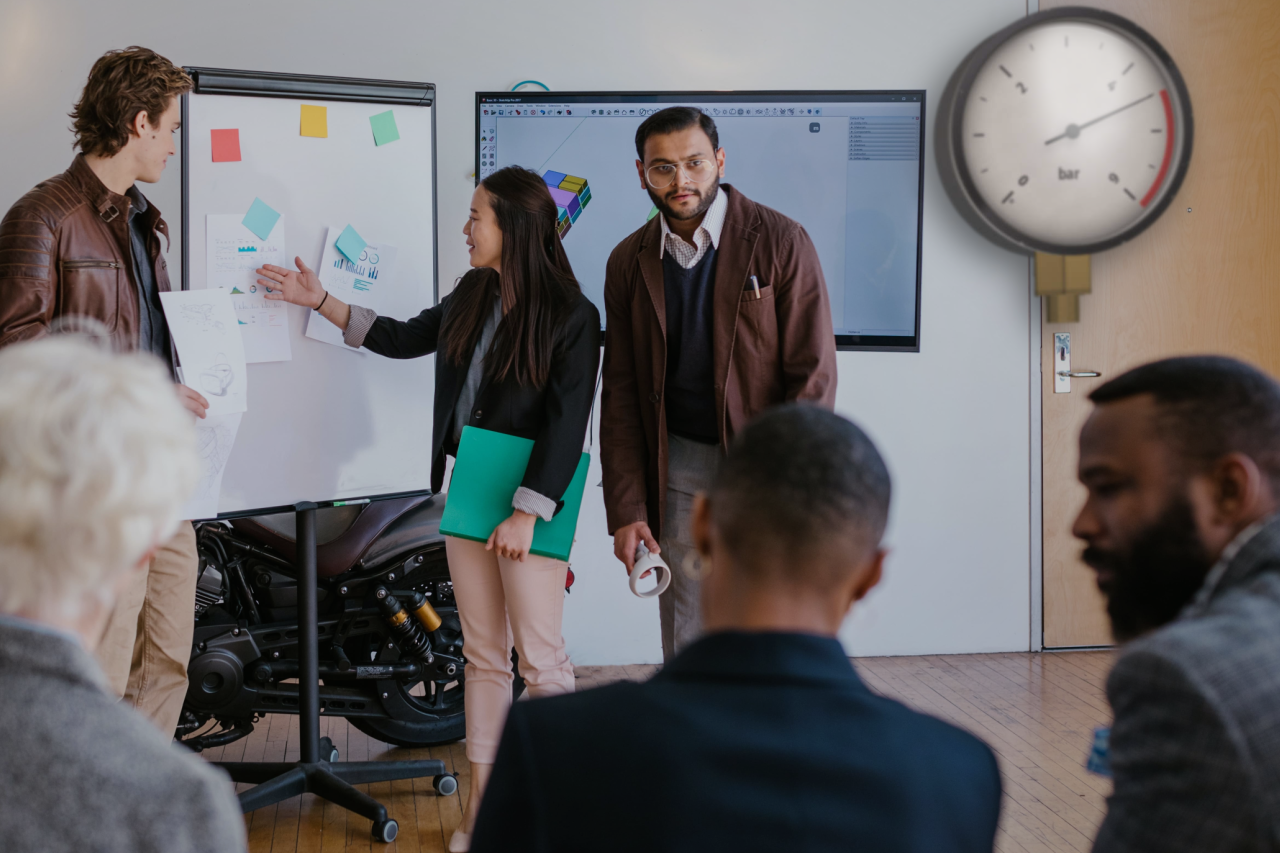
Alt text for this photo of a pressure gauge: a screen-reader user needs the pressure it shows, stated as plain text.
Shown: 4.5 bar
